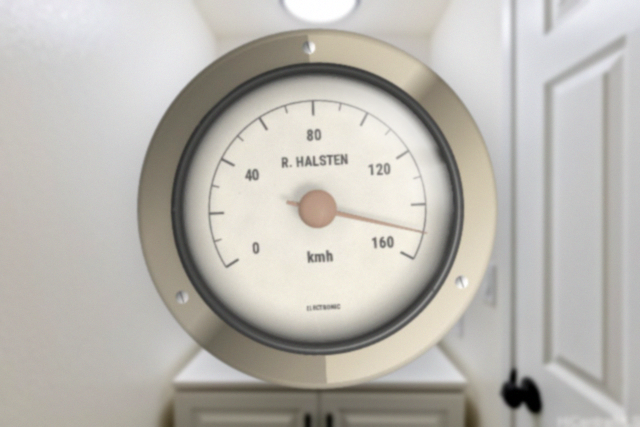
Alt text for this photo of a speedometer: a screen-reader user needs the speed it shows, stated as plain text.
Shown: 150 km/h
